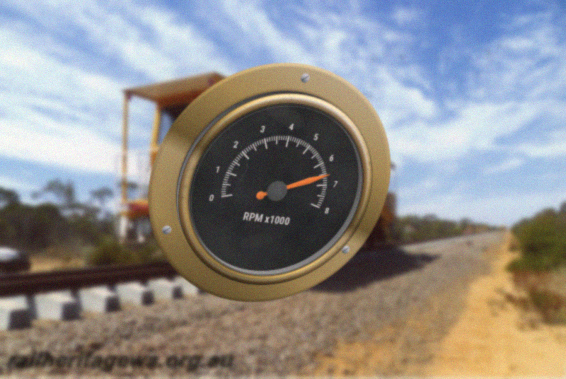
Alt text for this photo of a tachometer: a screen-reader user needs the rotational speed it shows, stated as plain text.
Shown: 6500 rpm
